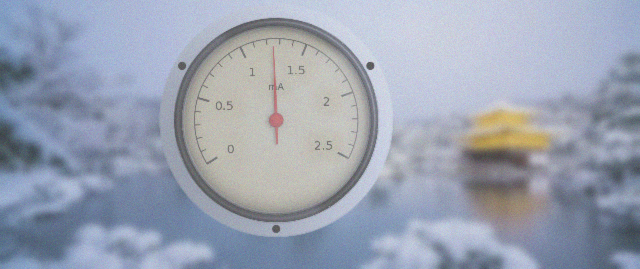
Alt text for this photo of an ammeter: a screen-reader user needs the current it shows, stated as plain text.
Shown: 1.25 mA
